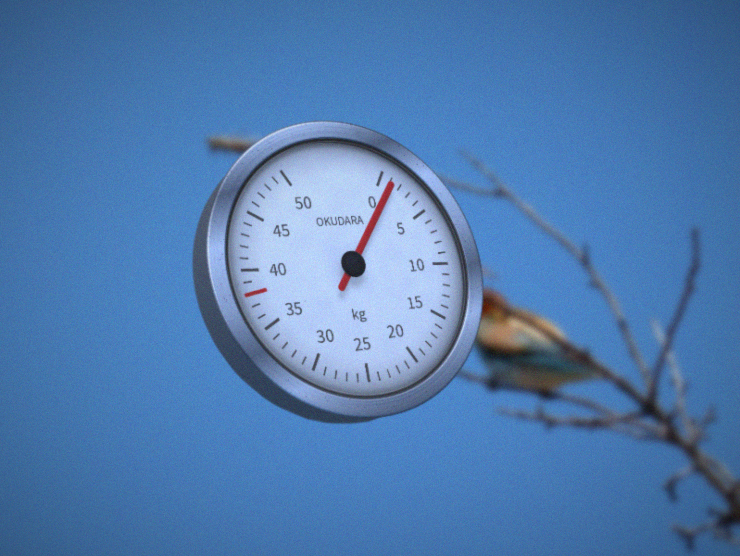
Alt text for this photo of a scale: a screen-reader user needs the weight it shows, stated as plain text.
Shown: 1 kg
